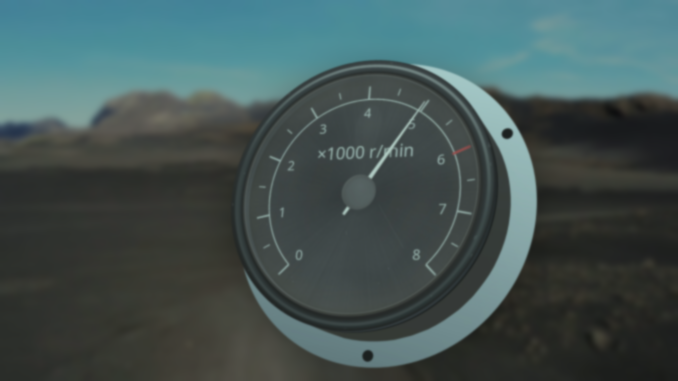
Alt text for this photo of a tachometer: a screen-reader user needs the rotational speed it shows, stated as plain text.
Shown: 5000 rpm
